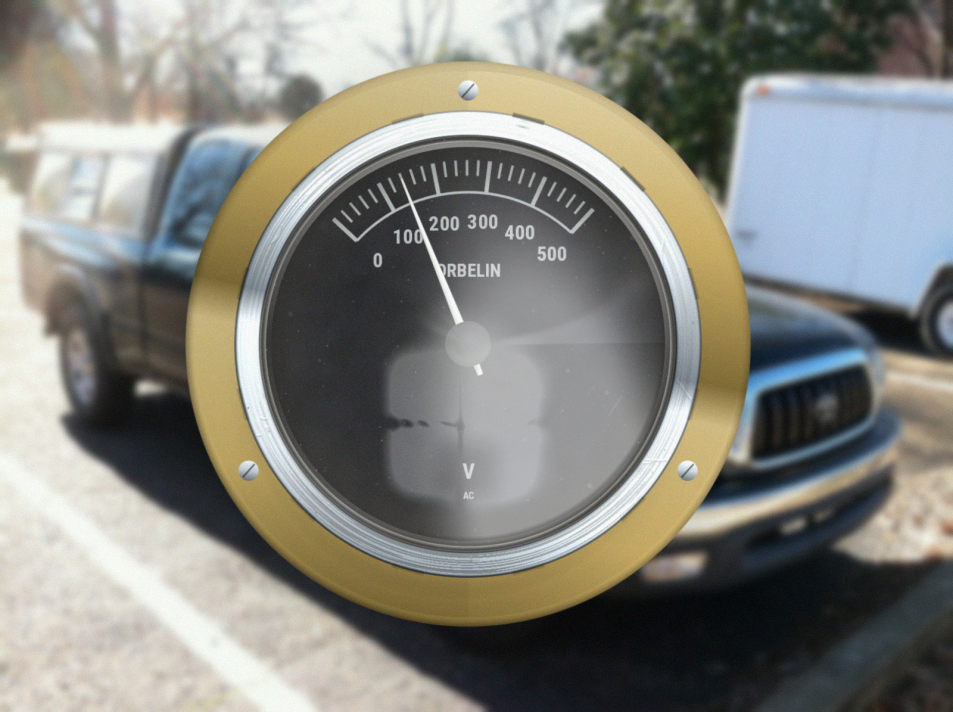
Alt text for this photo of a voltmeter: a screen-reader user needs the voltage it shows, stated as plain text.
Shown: 140 V
